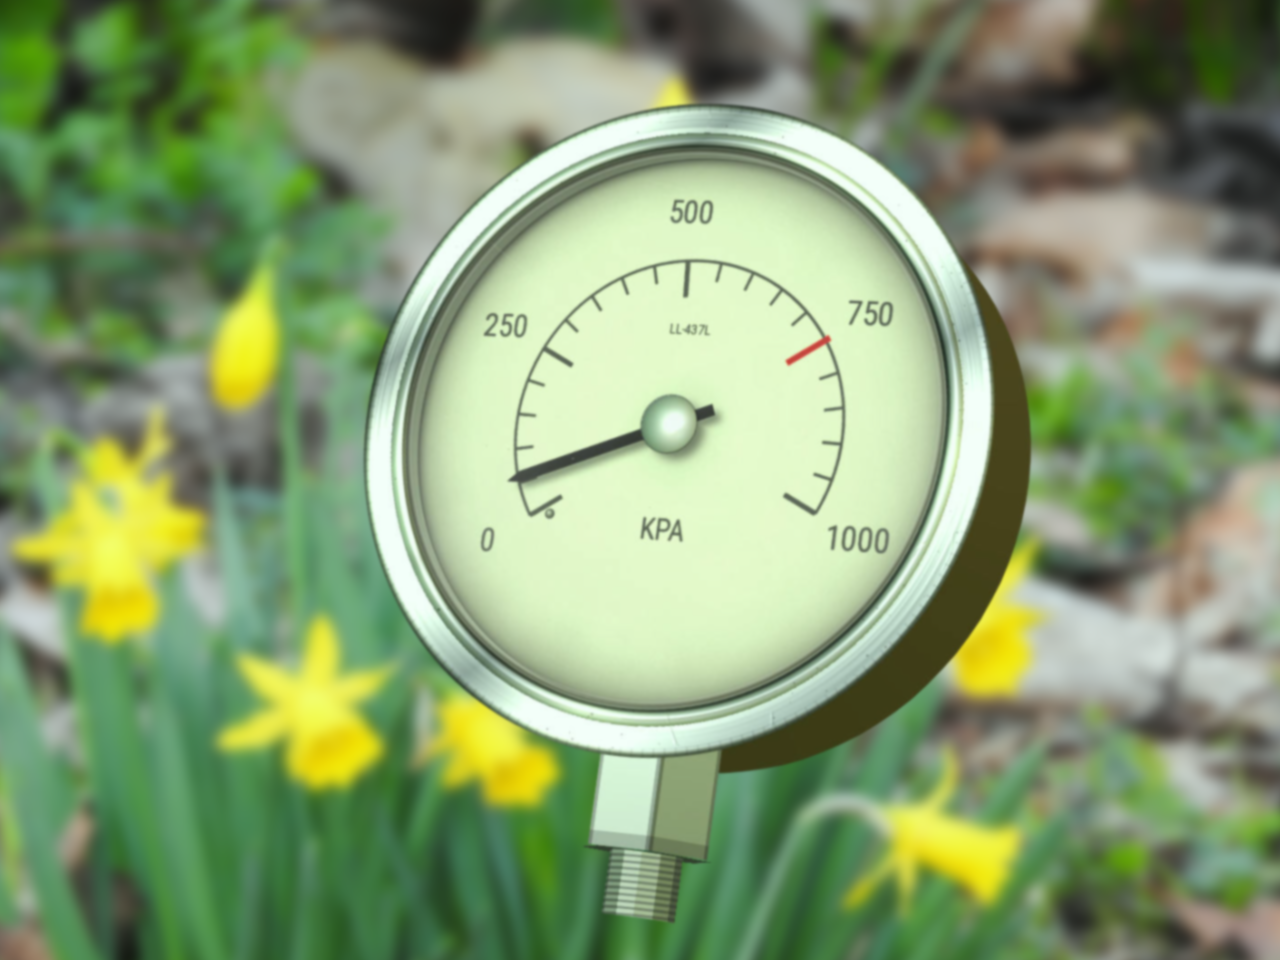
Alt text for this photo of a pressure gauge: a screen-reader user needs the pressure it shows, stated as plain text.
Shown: 50 kPa
